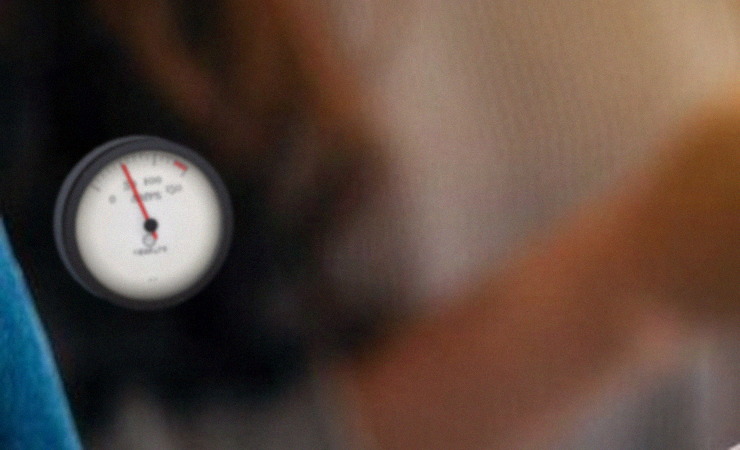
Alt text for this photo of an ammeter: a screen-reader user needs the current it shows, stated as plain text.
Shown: 50 A
